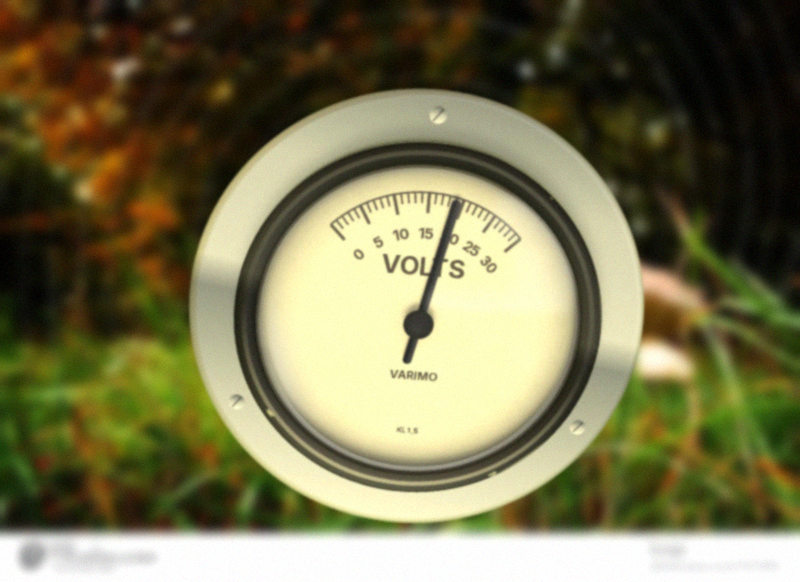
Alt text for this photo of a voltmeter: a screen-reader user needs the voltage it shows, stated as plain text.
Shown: 19 V
